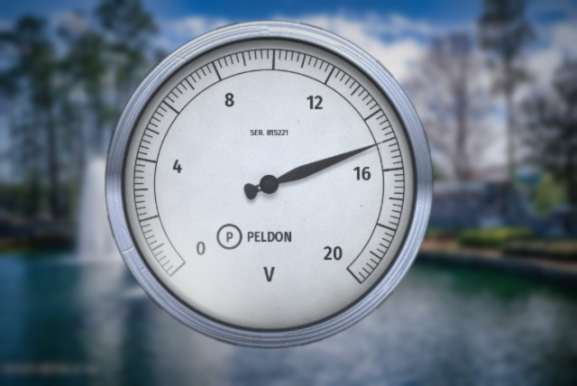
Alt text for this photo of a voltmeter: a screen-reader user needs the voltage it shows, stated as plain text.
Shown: 15 V
